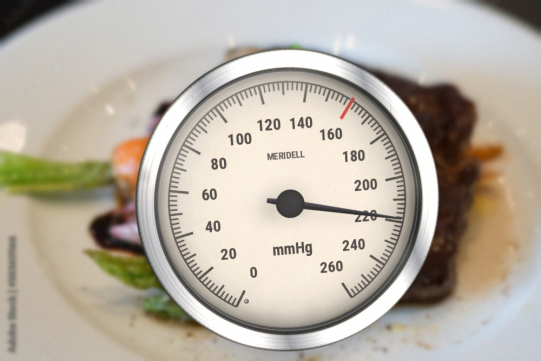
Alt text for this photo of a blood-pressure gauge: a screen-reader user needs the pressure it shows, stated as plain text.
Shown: 218 mmHg
